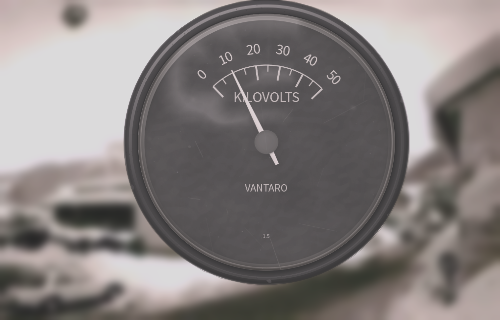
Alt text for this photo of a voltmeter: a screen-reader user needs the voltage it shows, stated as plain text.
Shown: 10 kV
